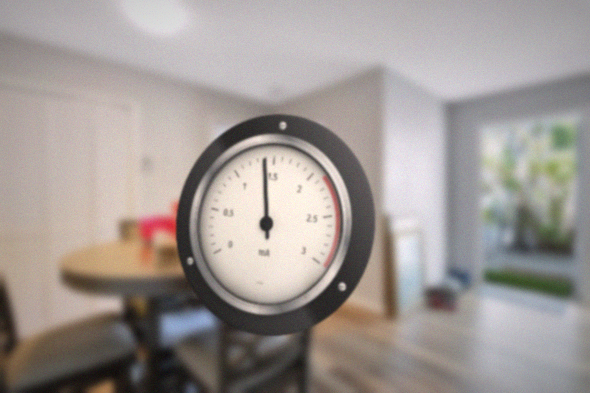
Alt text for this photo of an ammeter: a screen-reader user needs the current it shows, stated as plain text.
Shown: 1.4 mA
